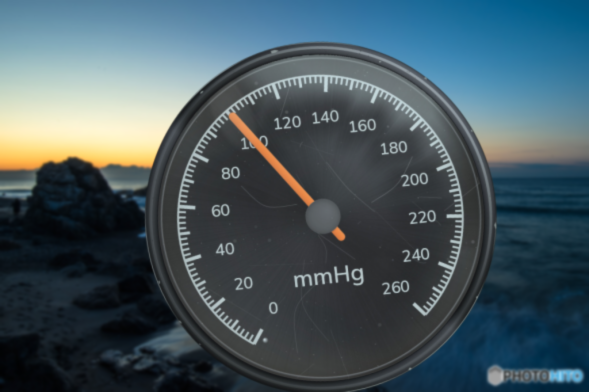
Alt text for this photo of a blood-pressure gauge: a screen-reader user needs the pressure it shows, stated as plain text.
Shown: 100 mmHg
